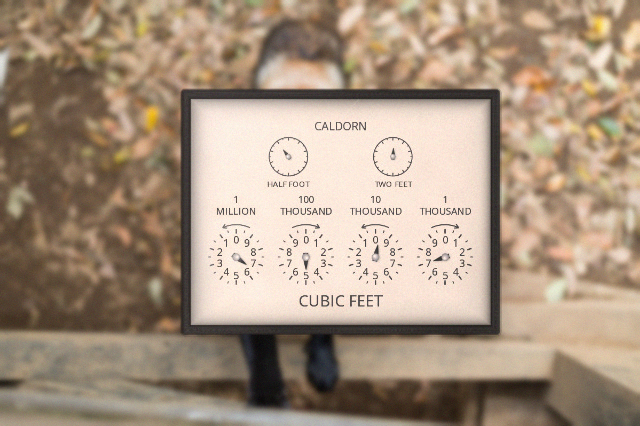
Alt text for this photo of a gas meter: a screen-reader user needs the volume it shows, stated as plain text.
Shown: 649700 ft³
